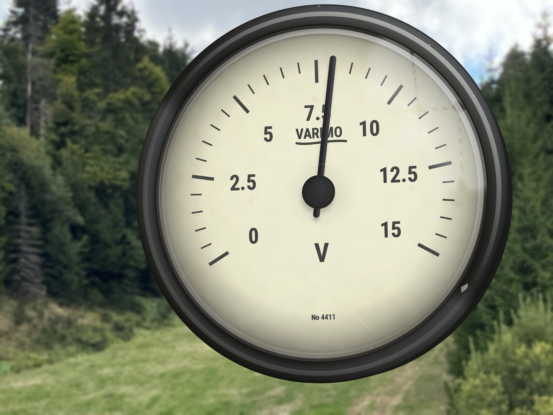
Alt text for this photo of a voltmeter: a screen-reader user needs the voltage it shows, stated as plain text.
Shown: 8 V
